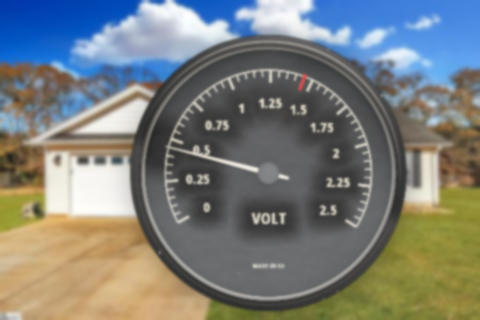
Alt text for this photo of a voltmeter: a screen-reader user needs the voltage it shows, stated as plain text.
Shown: 0.45 V
